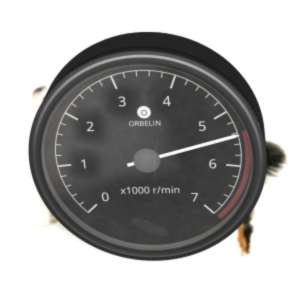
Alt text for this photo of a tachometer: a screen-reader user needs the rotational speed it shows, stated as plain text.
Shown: 5400 rpm
